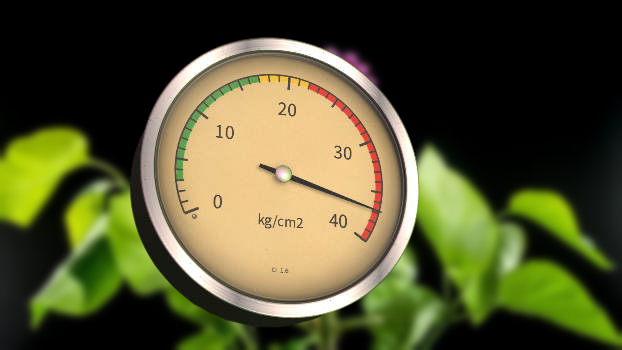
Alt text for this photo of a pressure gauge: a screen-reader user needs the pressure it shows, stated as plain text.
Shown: 37 kg/cm²
